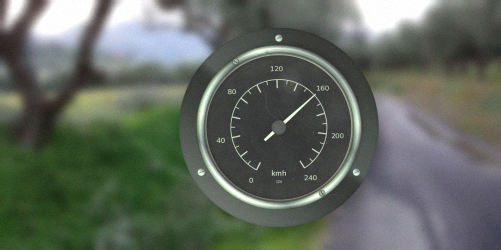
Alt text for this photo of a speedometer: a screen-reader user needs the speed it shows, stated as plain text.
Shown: 160 km/h
